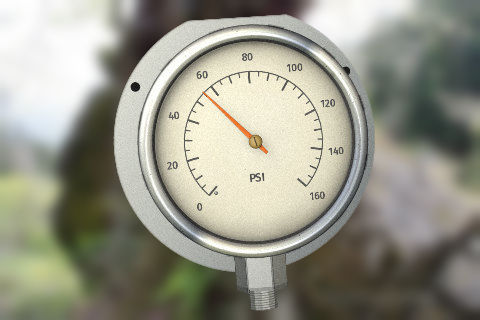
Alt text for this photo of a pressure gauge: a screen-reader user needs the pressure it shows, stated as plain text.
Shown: 55 psi
